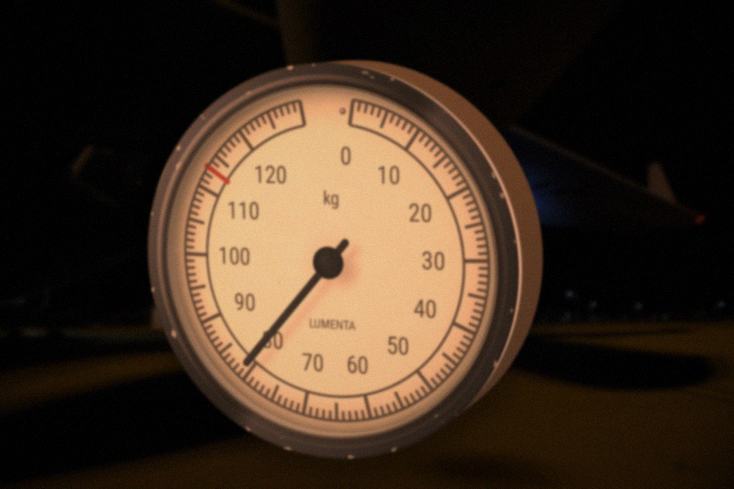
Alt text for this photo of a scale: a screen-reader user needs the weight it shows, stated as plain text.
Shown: 81 kg
